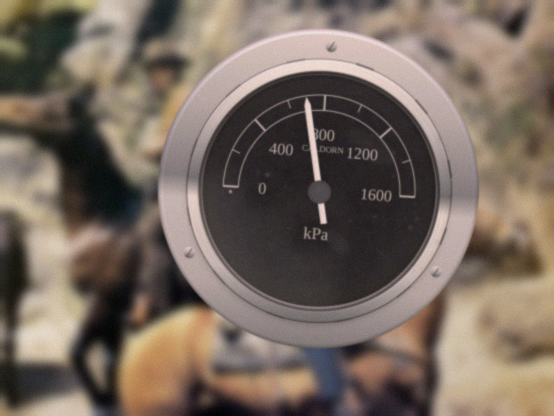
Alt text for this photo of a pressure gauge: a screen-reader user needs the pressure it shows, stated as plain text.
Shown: 700 kPa
